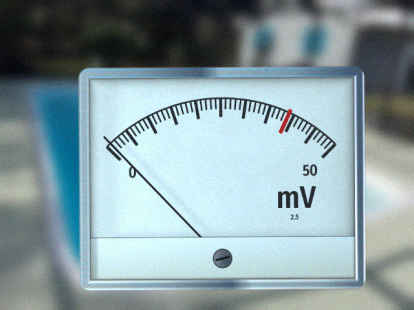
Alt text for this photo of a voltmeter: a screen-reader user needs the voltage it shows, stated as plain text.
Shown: 1 mV
